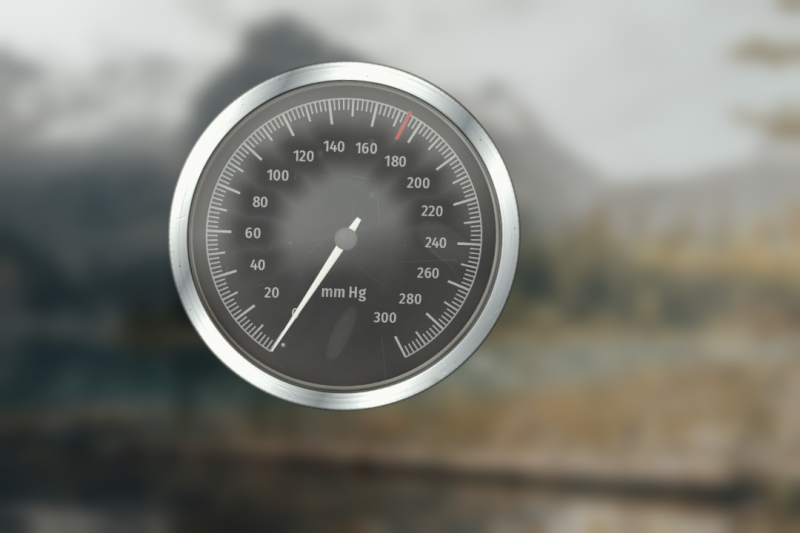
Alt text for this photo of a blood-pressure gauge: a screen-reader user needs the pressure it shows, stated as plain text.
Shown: 0 mmHg
